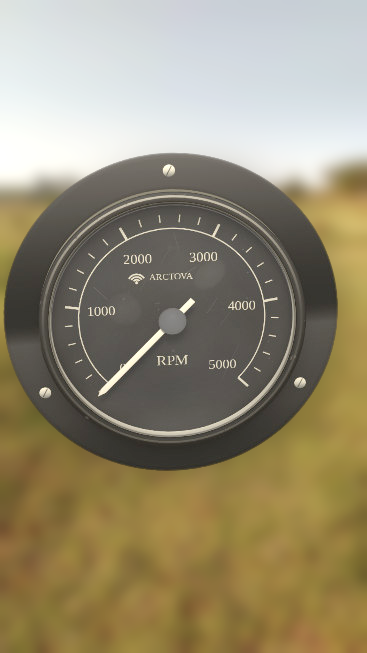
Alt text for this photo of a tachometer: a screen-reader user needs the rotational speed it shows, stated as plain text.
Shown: 0 rpm
